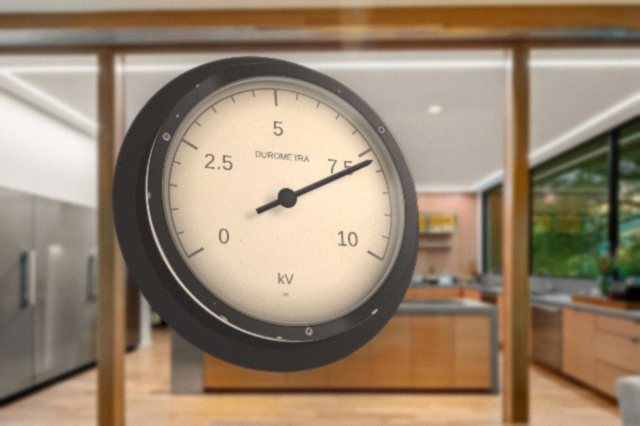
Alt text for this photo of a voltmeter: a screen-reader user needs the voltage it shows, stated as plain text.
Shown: 7.75 kV
